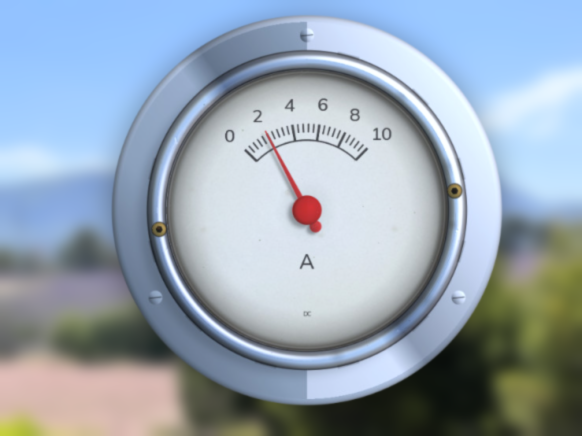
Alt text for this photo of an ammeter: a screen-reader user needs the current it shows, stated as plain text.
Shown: 2 A
